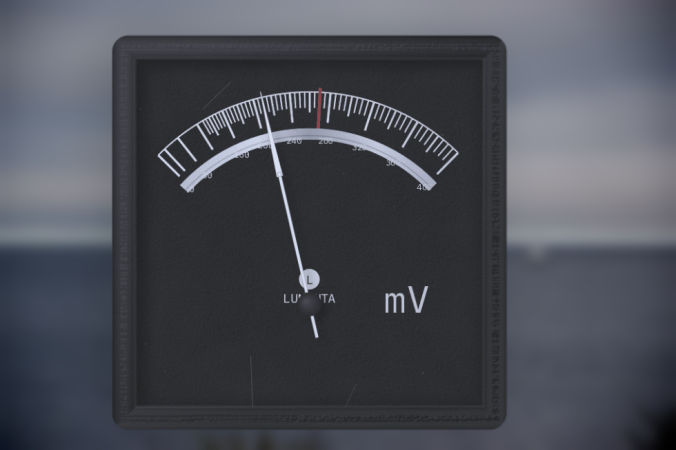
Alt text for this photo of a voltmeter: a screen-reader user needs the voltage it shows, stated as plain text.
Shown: 210 mV
